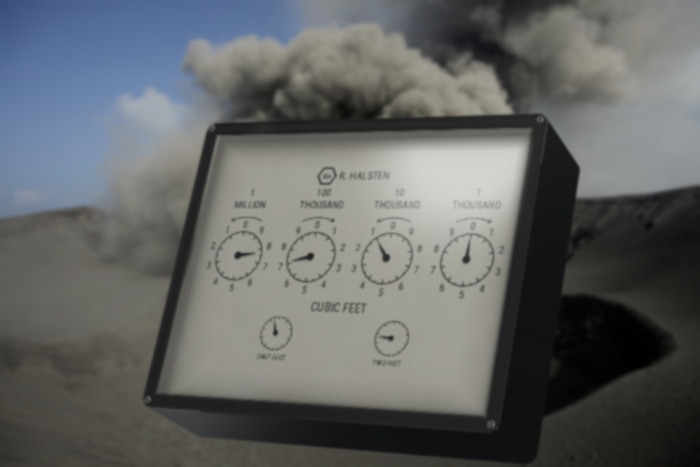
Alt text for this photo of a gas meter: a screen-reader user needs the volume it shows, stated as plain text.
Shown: 771000 ft³
